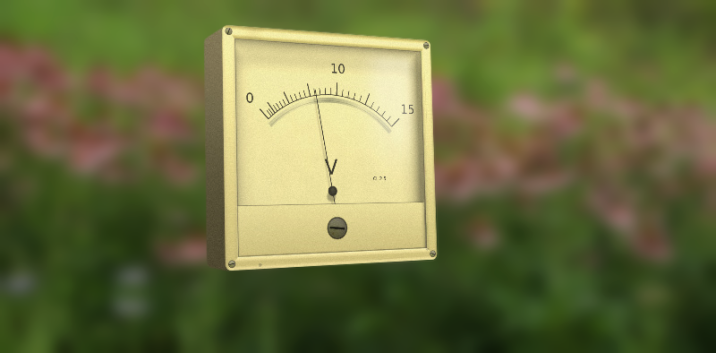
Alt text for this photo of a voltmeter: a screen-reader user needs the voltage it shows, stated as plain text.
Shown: 8 V
